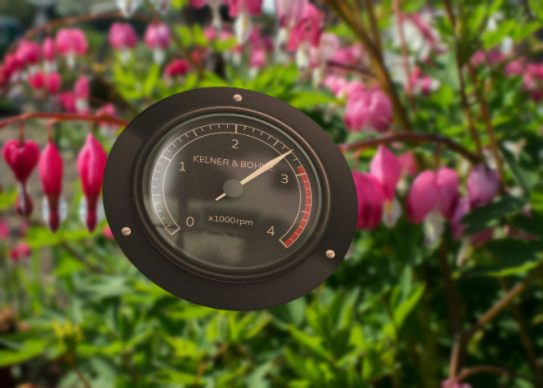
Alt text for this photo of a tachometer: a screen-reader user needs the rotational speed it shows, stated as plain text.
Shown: 2700 rpm
